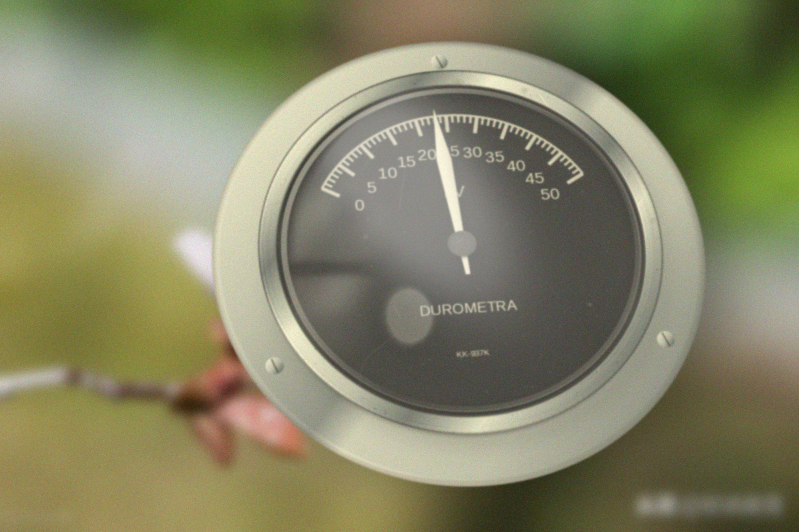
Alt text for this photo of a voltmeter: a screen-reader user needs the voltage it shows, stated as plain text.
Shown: 23 kV
